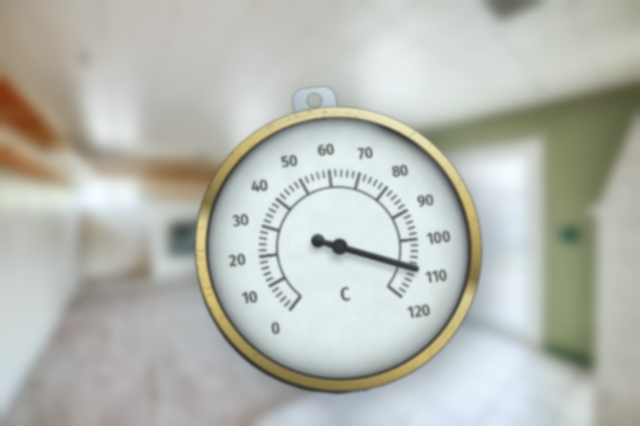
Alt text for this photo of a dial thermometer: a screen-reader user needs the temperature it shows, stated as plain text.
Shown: 110 °C
